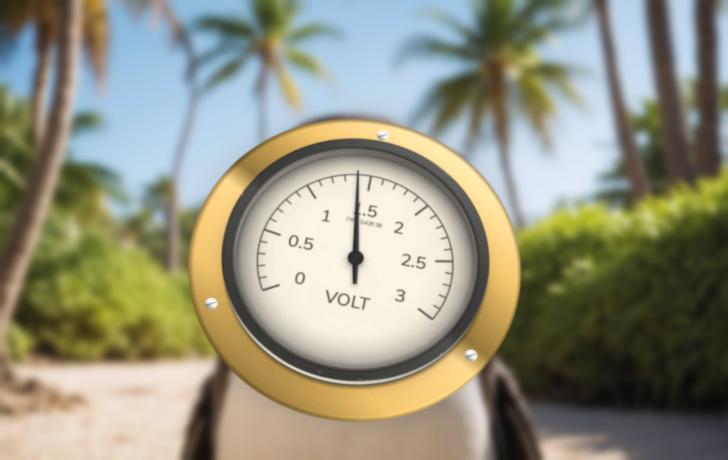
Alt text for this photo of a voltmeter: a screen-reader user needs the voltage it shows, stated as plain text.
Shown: 1.4 V
